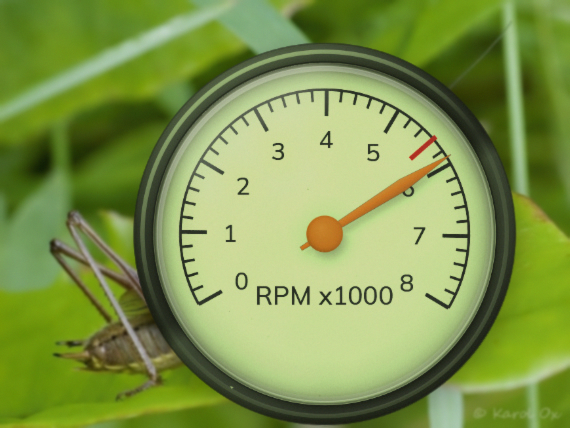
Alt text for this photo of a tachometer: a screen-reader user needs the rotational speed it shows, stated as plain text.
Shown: 5900 rpm
